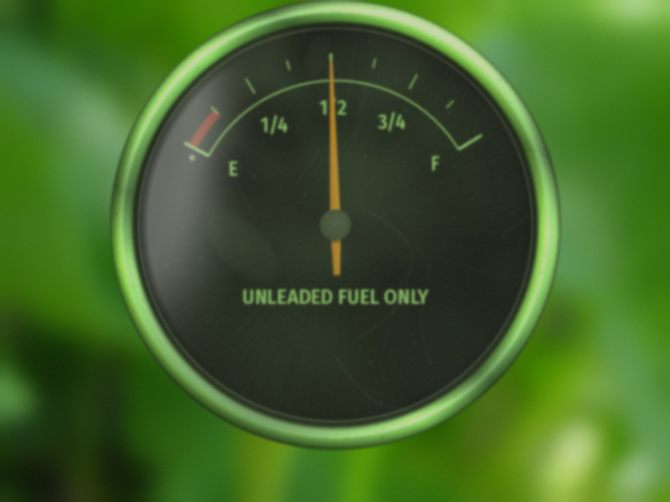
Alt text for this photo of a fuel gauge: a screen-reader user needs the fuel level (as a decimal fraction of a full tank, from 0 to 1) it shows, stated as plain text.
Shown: 0.5
